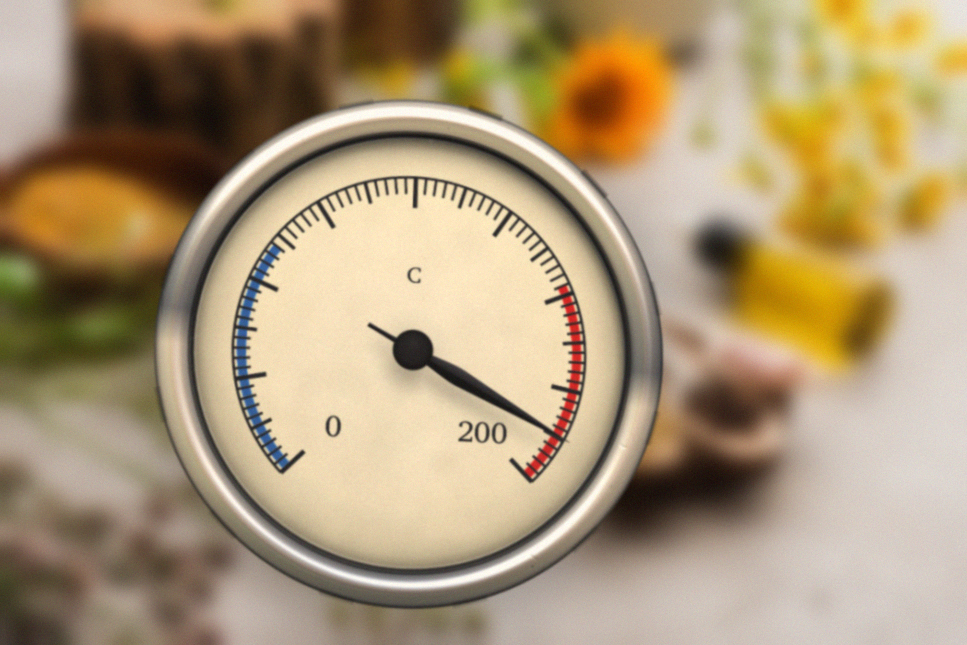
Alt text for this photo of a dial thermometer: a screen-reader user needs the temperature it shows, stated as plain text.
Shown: 187.5 °C
